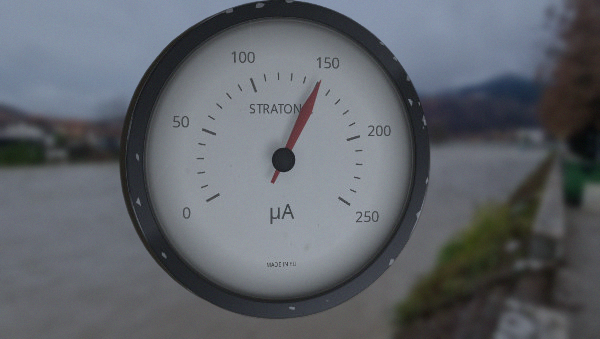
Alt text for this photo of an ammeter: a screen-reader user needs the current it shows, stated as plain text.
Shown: 150 µA
